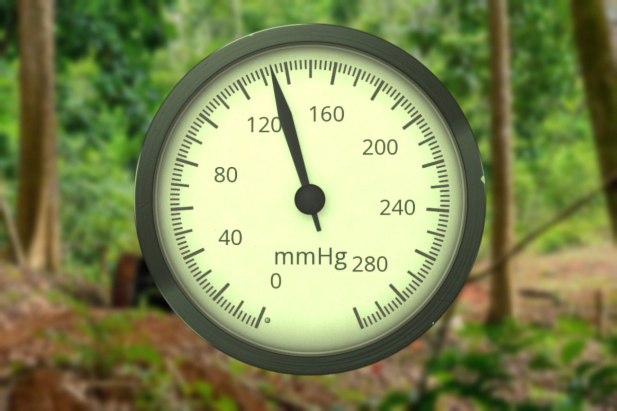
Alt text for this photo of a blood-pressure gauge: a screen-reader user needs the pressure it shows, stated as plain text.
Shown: 134 mmHg
